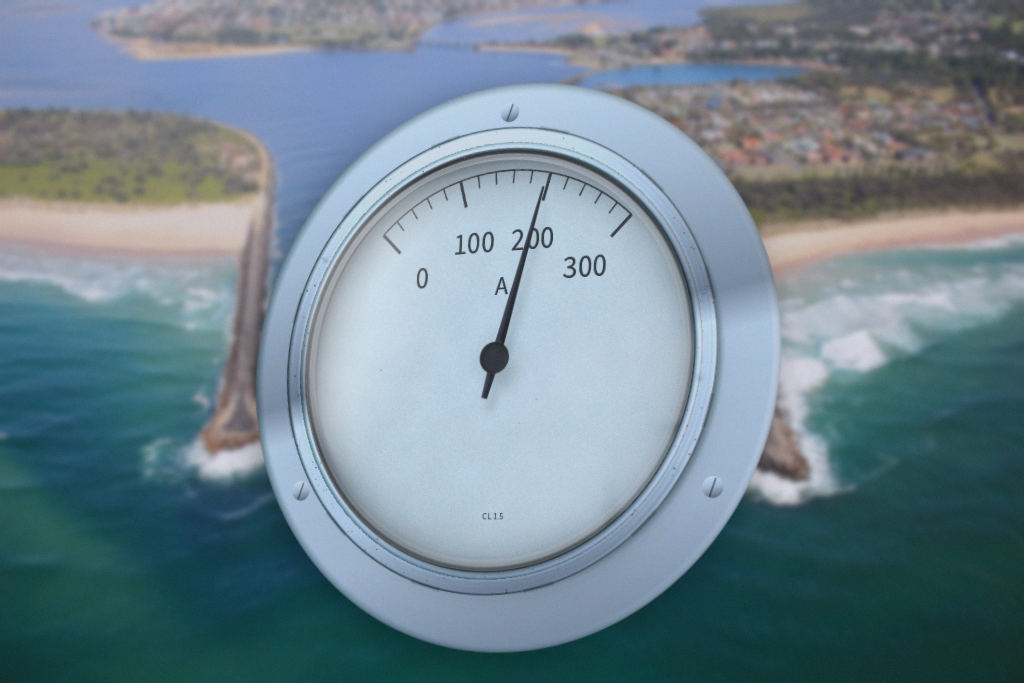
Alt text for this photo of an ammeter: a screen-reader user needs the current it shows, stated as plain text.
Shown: 200 A
